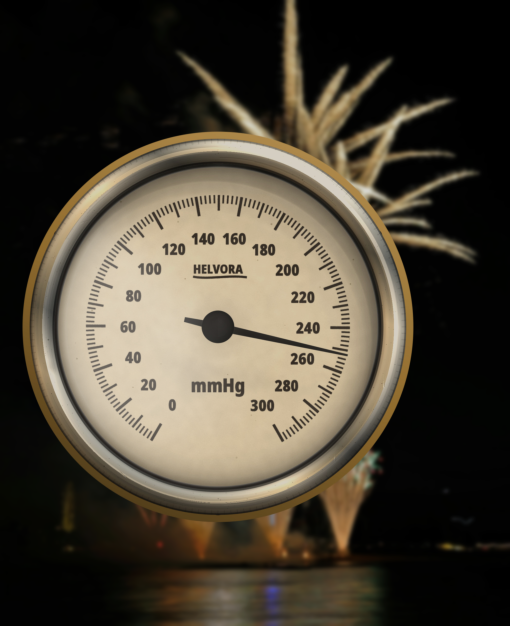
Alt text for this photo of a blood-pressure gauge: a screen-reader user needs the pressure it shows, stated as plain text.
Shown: 252 mmHg
